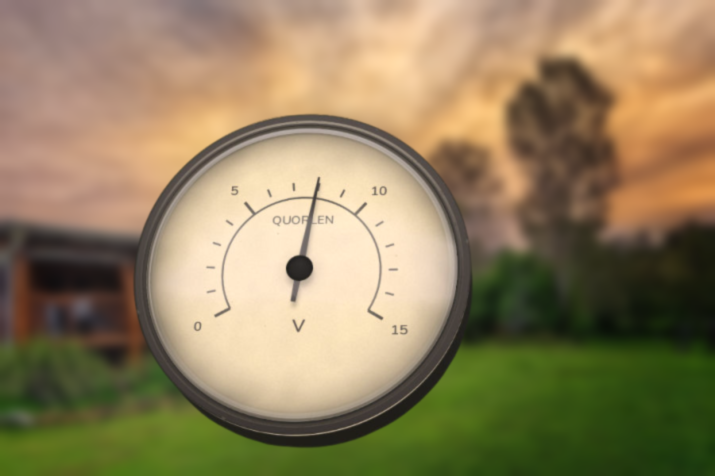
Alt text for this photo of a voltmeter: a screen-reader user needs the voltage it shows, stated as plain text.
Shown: 8 V
